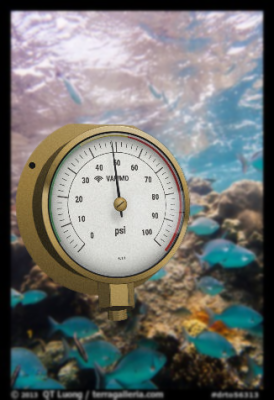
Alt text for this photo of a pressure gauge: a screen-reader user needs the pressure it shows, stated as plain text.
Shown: 48 psi
